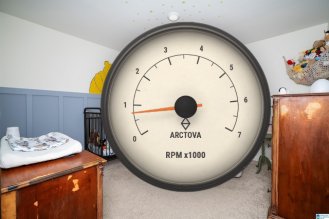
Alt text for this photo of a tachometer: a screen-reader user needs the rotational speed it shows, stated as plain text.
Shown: 750 rpm
